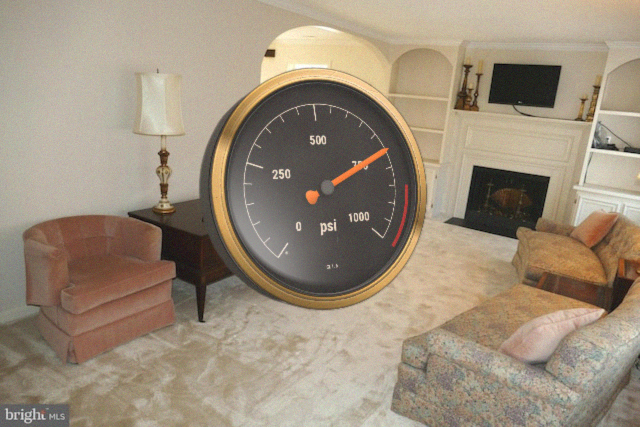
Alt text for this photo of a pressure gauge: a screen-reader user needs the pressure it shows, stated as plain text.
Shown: 750 psi
